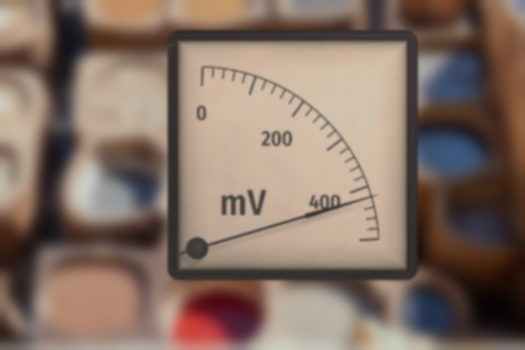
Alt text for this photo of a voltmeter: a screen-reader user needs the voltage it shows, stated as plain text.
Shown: 420 mV
